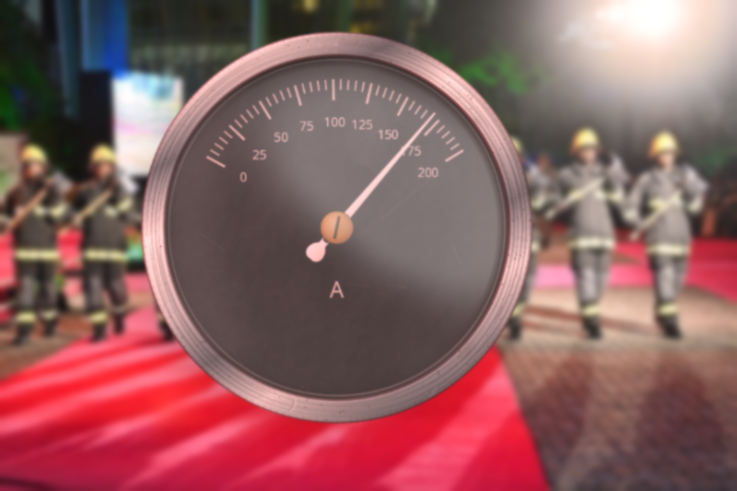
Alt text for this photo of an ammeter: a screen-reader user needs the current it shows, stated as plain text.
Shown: 170 A
